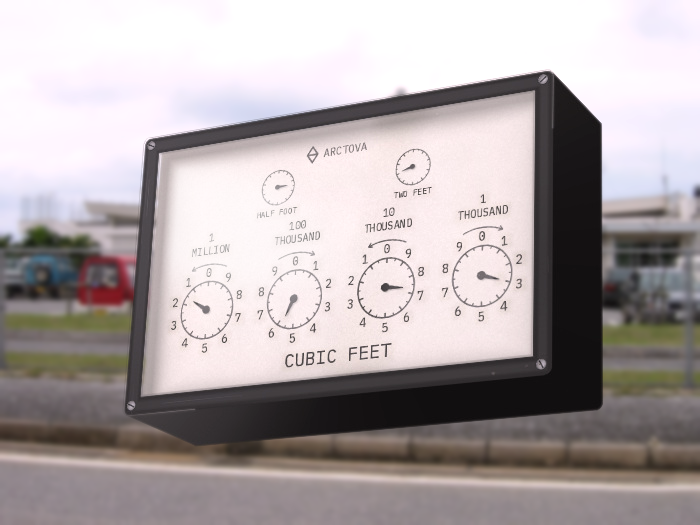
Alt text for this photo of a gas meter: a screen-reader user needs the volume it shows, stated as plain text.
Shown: 157300 ft³
